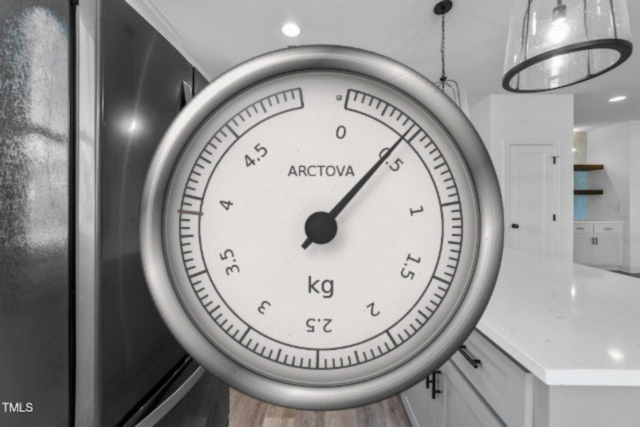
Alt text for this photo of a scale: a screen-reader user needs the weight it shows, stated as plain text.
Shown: 0.45 kg
